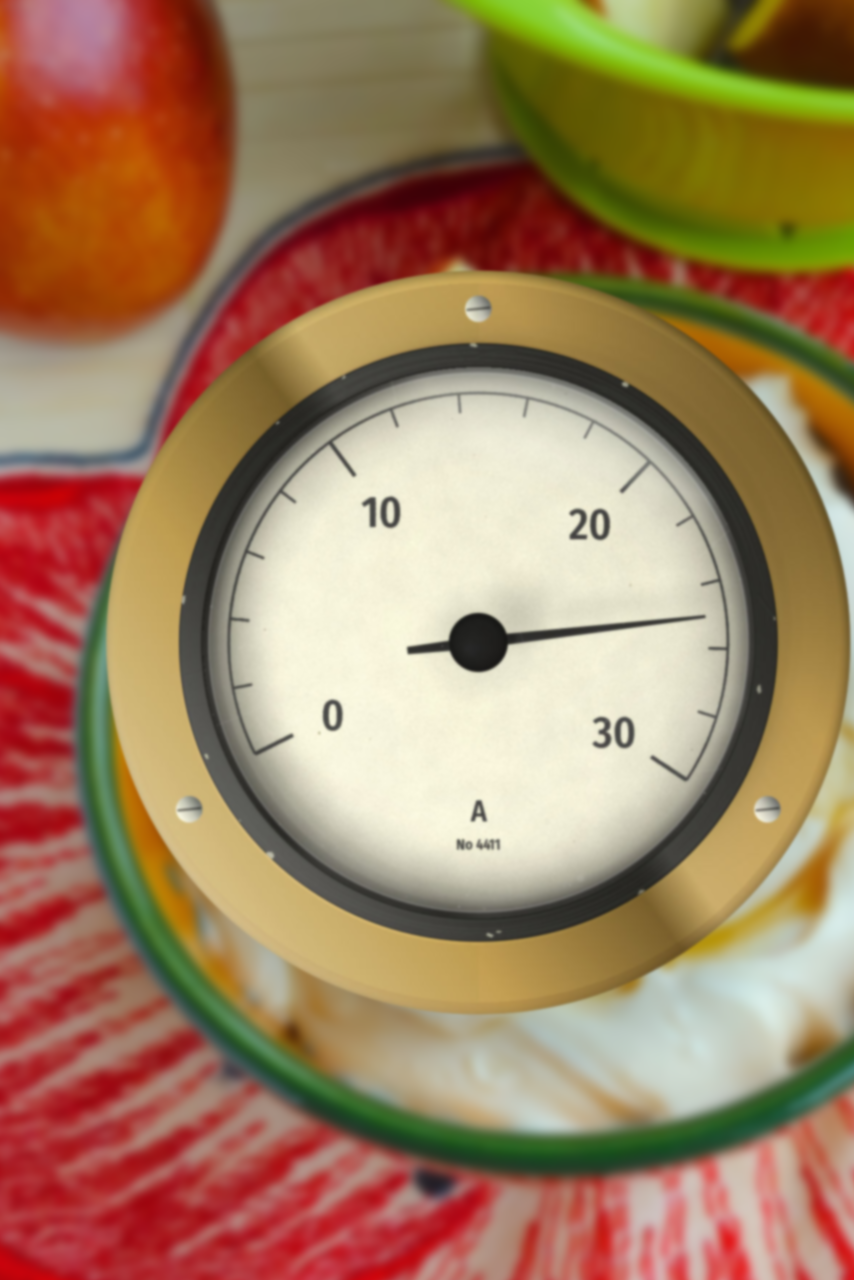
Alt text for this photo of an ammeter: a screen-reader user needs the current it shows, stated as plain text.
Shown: 25 A
